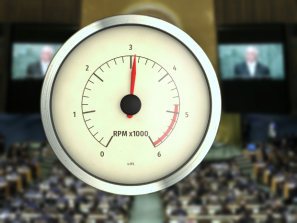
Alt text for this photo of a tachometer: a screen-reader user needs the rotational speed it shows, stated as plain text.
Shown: 3100 rpm
